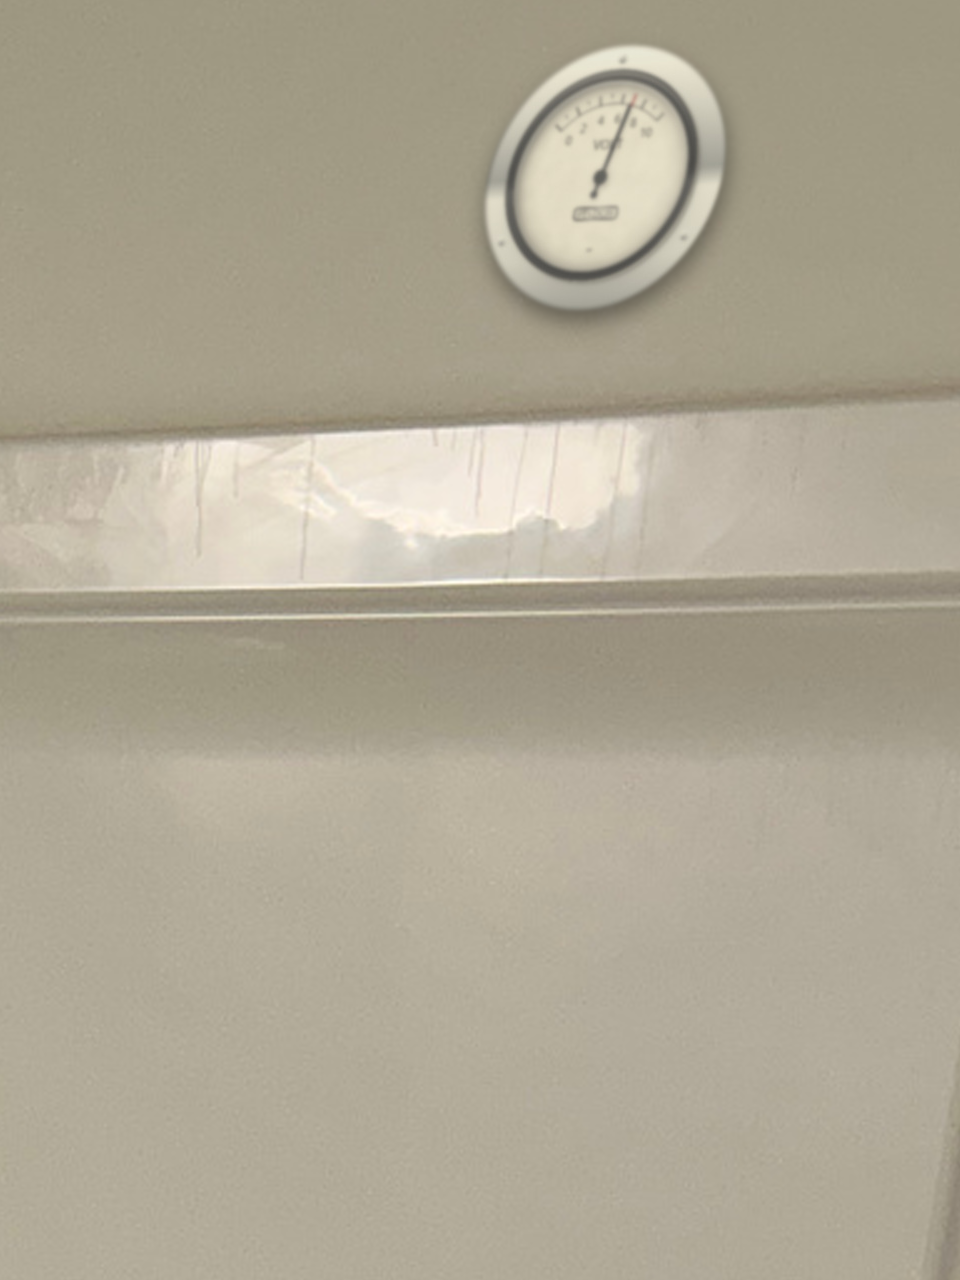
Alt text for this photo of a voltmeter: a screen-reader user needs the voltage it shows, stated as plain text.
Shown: 7 V
